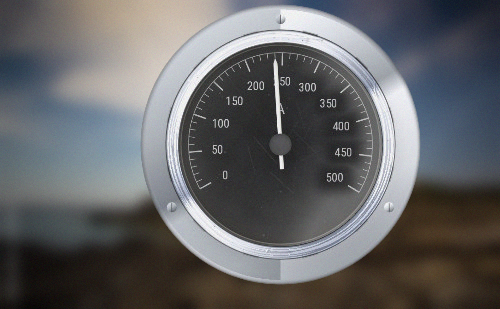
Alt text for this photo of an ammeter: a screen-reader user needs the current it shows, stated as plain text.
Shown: 240 A
